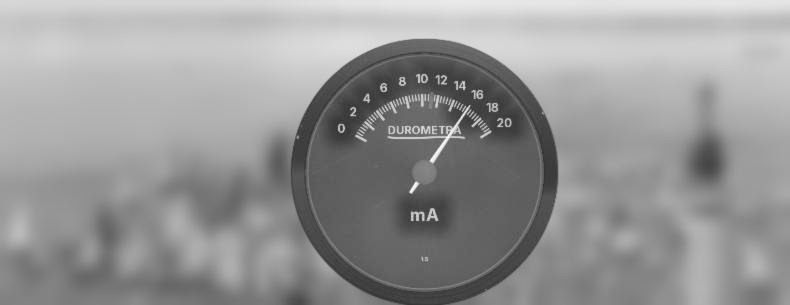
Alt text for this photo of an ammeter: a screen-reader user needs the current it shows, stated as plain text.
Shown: 16 mA
